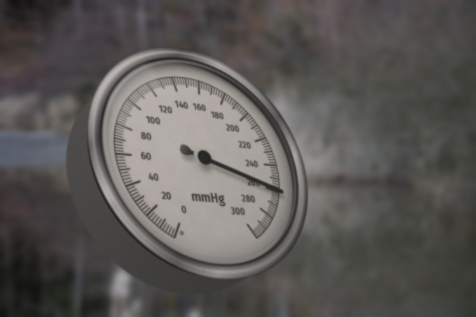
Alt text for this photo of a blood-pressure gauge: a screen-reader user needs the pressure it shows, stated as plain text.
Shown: 260 mmHg
